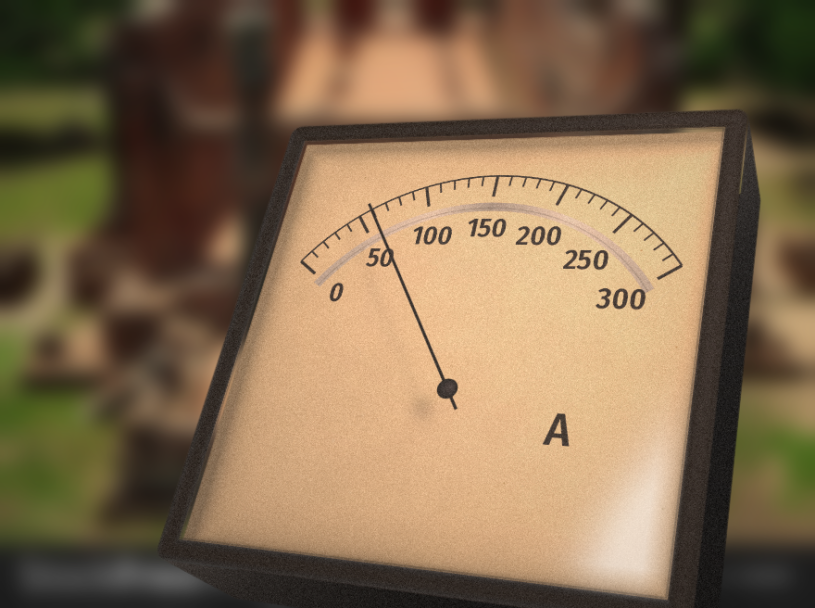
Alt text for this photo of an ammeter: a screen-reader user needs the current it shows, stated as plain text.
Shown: 60 A
